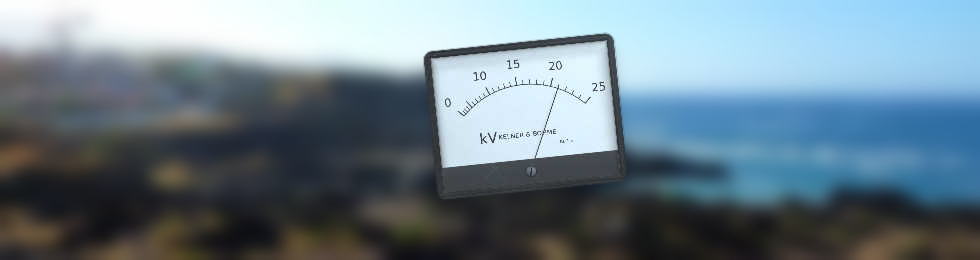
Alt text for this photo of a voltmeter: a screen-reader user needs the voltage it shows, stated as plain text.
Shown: 21 kV
